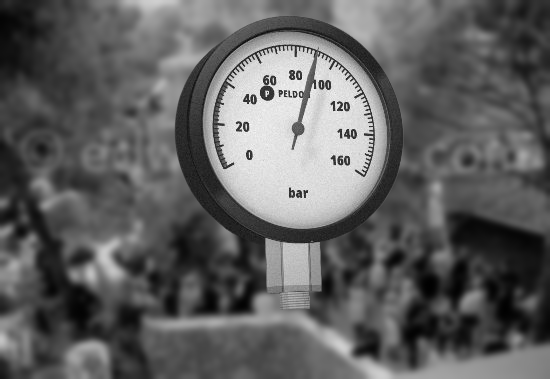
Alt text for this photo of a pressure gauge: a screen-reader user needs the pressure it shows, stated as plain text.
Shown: 90 bar
